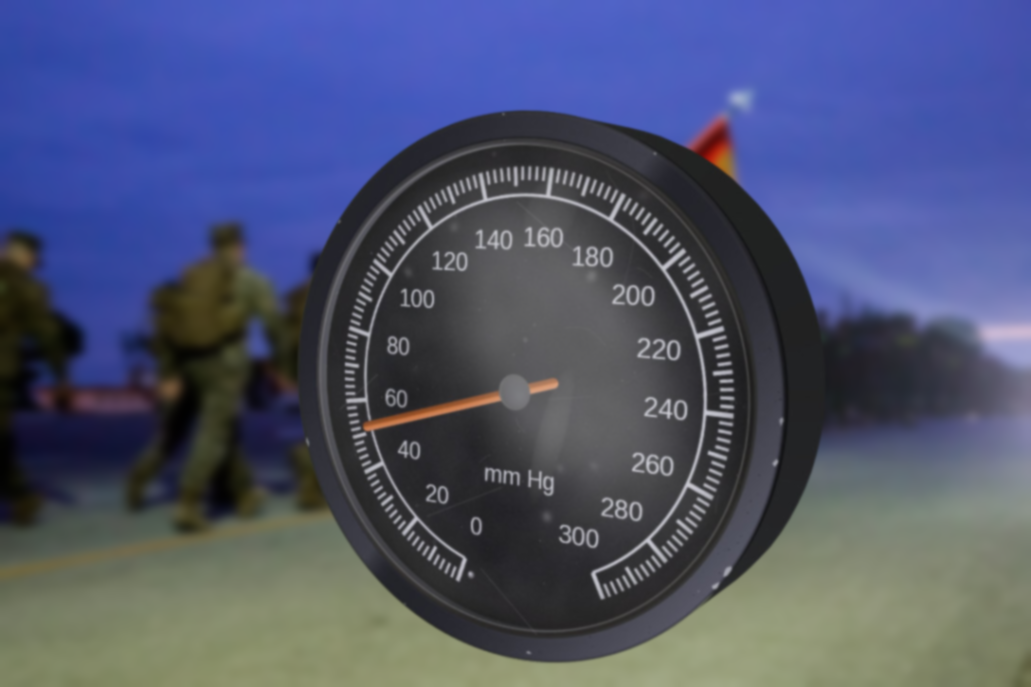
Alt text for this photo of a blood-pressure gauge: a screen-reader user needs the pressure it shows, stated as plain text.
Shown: 52 mmHg
